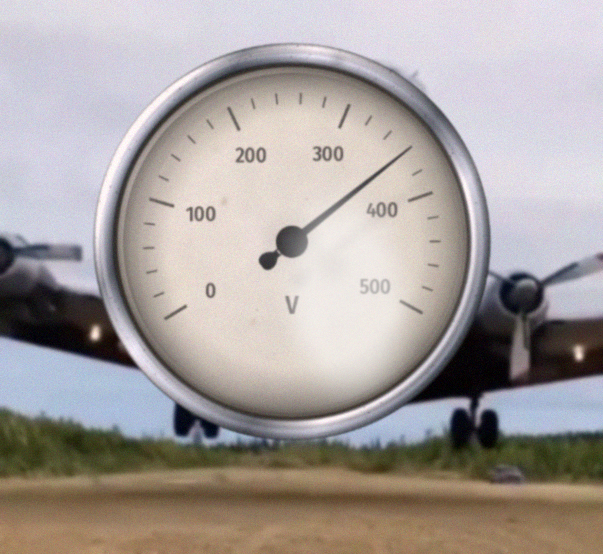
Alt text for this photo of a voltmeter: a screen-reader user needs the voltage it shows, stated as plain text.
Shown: 360 V
